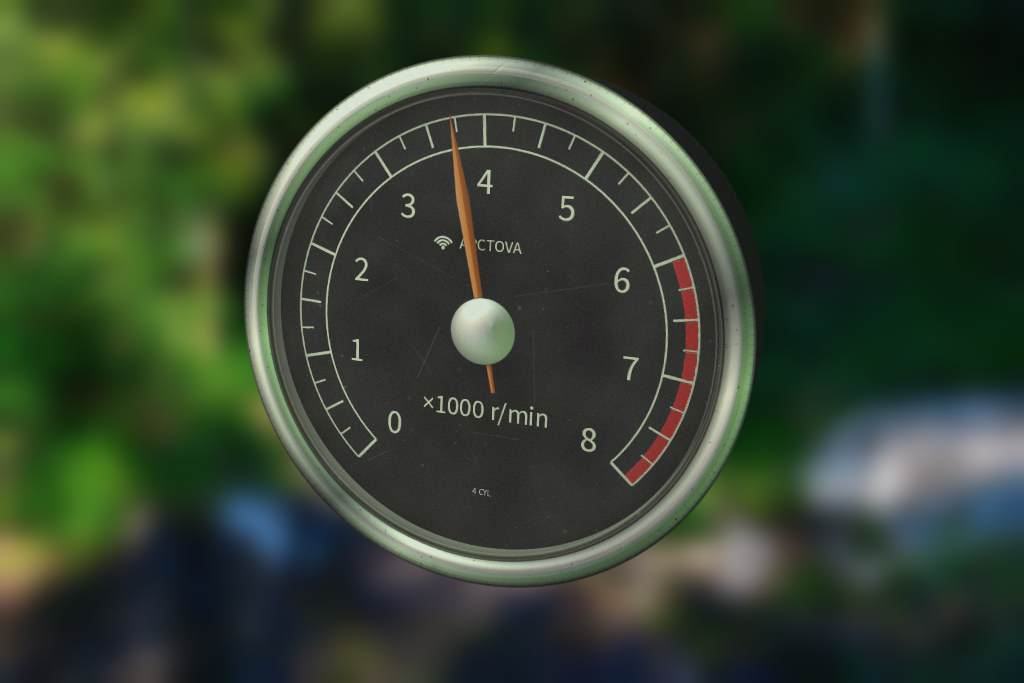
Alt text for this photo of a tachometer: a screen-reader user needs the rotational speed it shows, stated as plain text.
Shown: 3750 rpm
